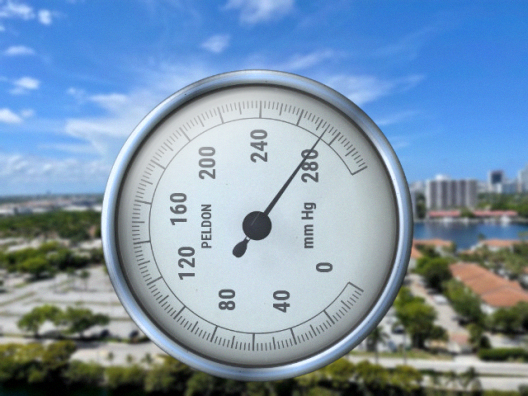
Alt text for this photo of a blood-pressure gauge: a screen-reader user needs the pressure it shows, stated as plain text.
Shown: 274 mmHg
